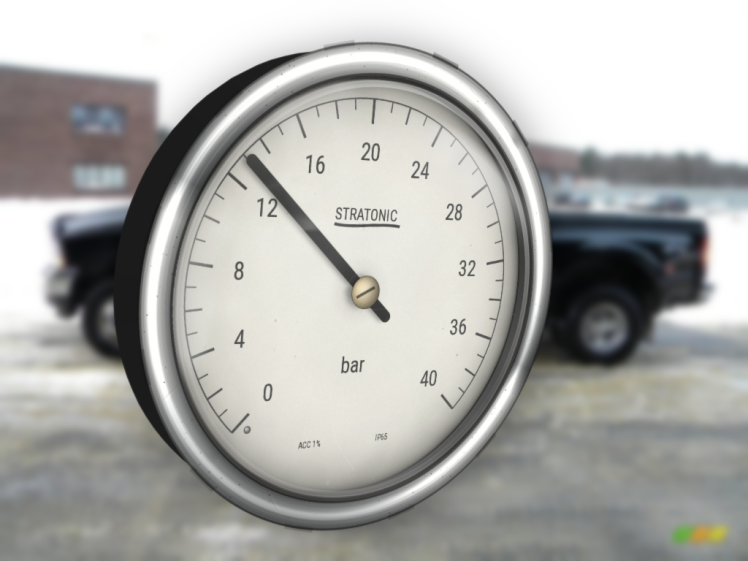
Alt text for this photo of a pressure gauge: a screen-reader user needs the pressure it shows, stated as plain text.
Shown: 13 bar
